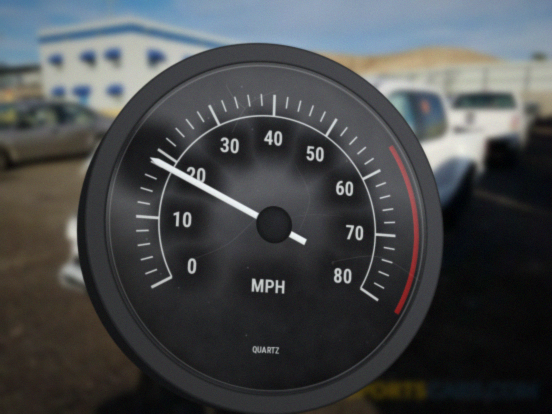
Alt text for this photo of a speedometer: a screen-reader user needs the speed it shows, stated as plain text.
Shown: 18 mph
